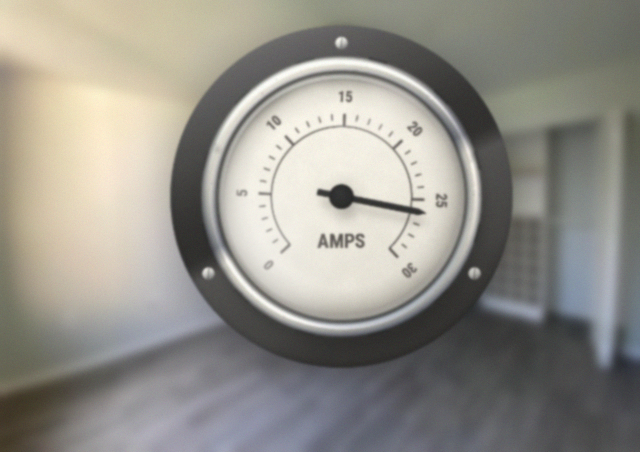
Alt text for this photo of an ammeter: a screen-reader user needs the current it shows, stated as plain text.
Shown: 26 A
